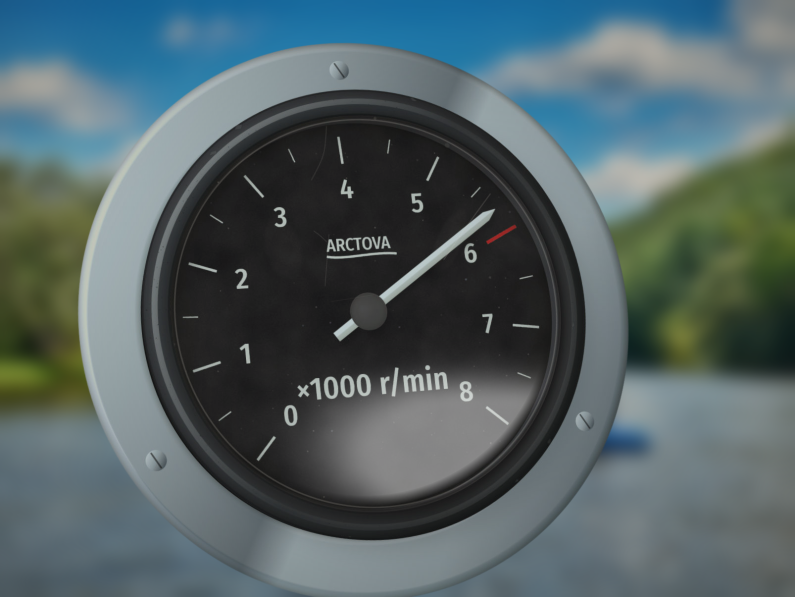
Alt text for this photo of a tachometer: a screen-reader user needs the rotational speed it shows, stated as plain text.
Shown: 5750 rpm
